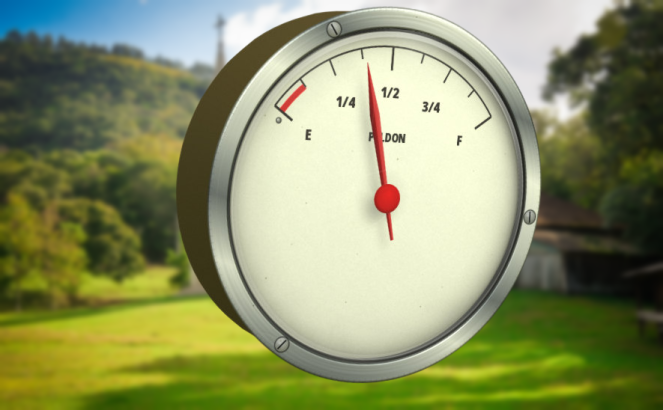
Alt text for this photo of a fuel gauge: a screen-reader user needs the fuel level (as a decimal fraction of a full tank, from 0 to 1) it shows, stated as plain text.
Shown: 0.375
